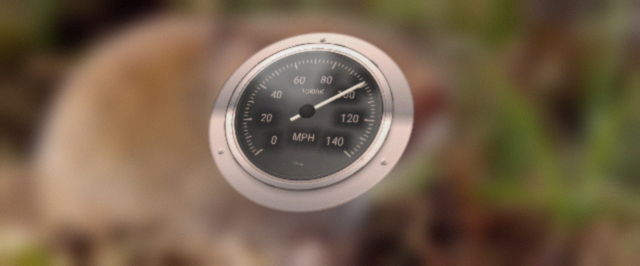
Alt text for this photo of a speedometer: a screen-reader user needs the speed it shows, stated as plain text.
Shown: 100 mph
